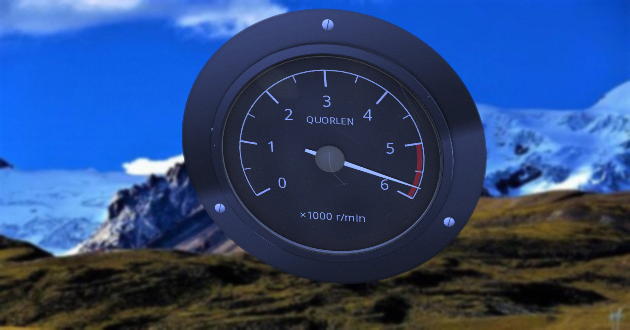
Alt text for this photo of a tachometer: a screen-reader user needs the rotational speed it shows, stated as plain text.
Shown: 5750 rpm
